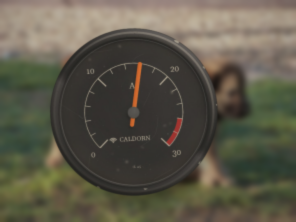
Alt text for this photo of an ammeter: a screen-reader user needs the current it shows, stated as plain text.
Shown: 16 A
